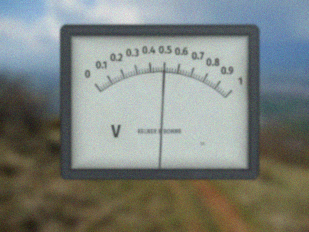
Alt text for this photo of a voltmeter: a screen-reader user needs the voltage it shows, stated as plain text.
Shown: 0.5 V
